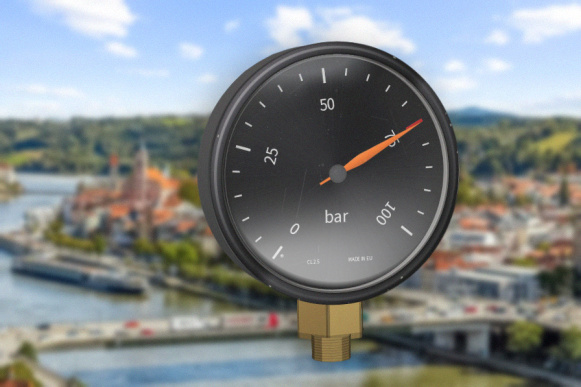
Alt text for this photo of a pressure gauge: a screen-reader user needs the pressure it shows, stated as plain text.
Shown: 75 bar
